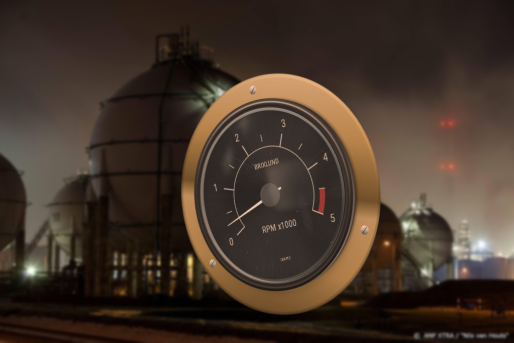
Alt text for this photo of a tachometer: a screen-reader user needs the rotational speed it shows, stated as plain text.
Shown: 250 rpm
